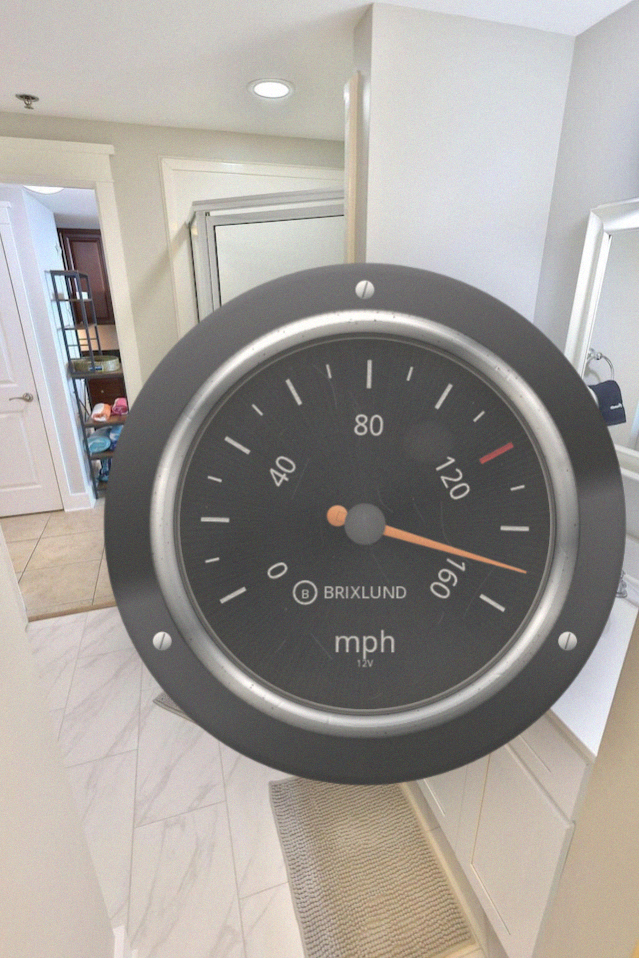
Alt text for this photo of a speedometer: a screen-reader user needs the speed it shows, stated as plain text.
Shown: 150 mph
